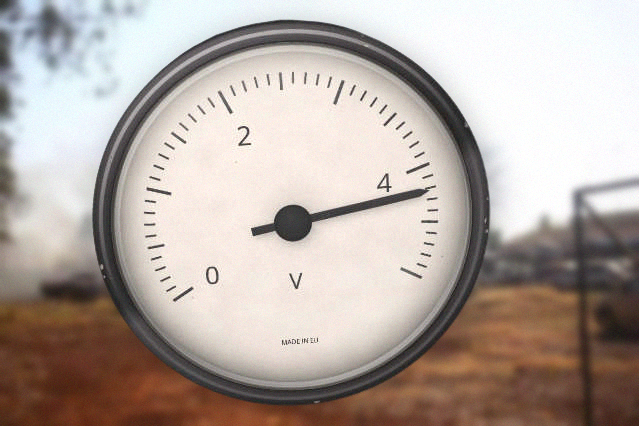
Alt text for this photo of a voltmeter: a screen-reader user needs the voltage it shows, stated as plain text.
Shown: 4.2 V
